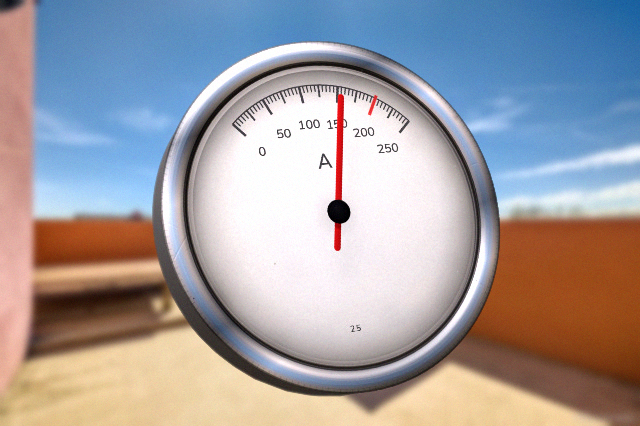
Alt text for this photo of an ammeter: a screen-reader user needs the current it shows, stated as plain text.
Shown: 150 A
